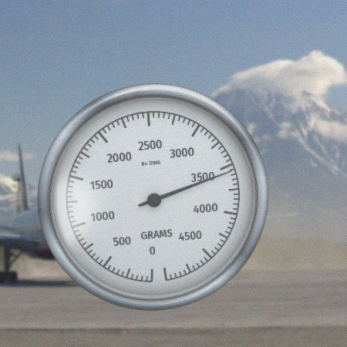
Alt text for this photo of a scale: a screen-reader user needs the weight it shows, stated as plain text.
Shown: 3550 g
